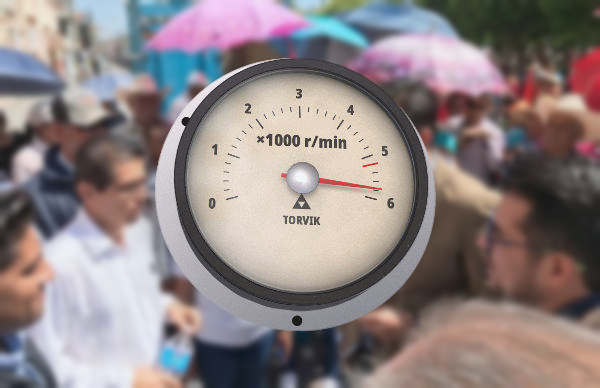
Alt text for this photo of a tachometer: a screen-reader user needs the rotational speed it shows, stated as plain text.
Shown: 5800 rpm
